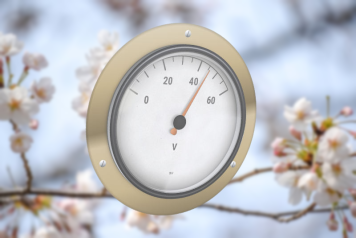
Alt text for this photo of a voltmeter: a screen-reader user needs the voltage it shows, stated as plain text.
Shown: 45 V
